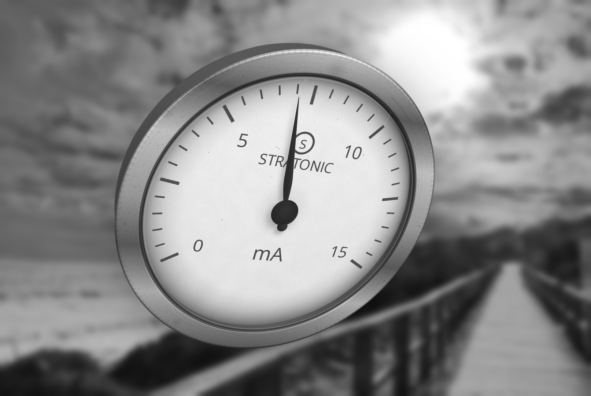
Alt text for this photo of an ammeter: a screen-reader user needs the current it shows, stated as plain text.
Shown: 7 mA
